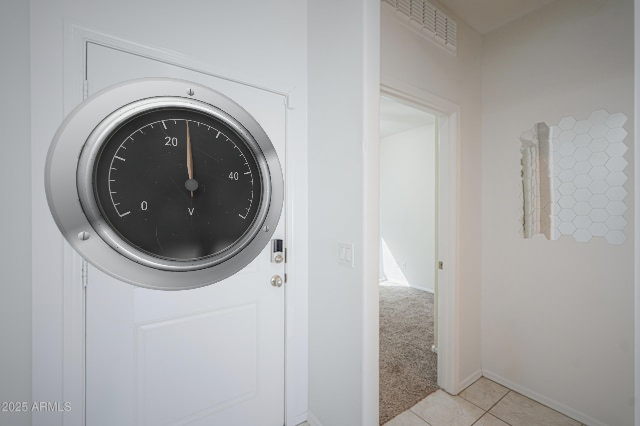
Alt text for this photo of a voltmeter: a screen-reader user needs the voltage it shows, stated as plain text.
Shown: 24 V
